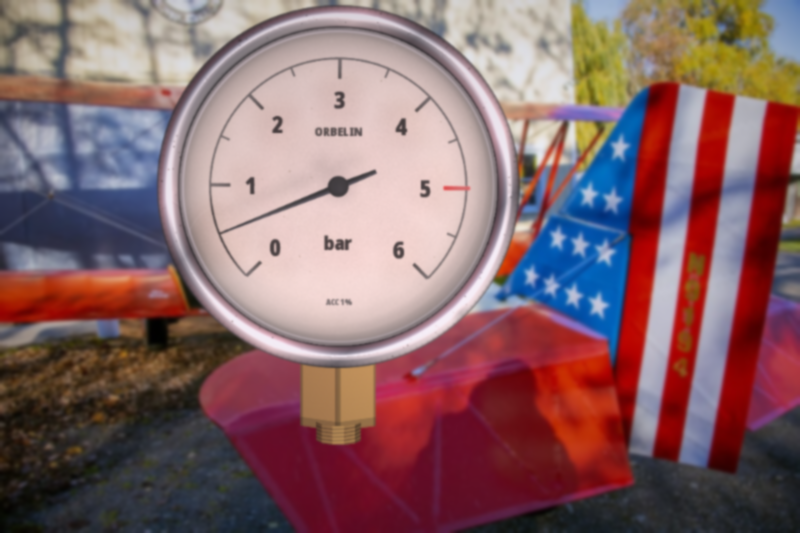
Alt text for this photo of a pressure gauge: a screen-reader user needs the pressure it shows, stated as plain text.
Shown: 0.5 bar
